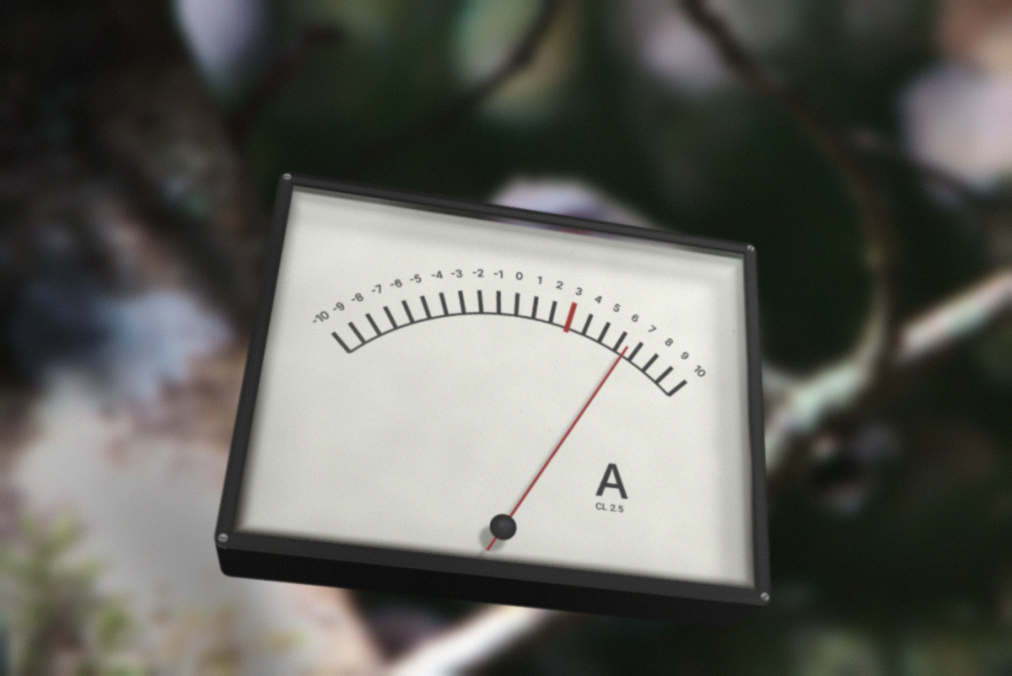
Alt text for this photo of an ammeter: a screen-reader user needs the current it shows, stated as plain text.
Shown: 6.5 A
